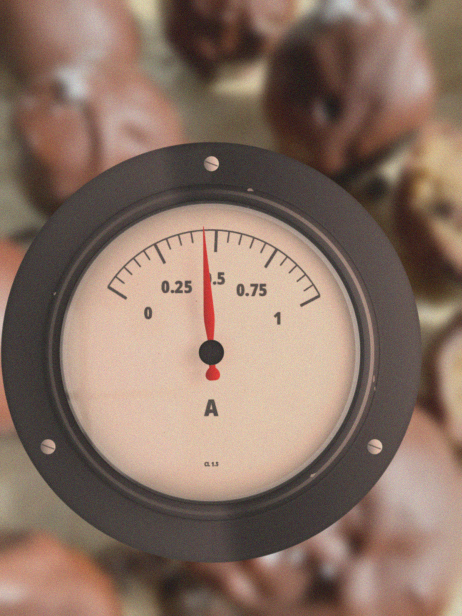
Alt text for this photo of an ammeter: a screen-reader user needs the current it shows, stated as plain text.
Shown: 0.45 A
